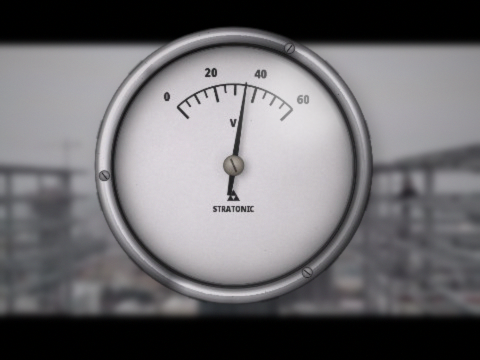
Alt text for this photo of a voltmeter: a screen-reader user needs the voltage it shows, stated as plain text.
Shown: 35 V
